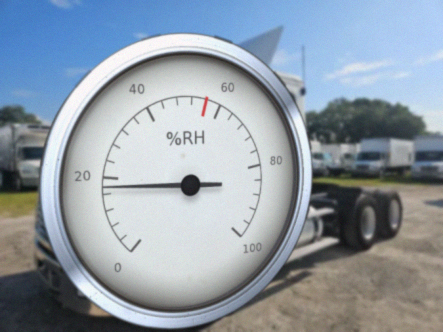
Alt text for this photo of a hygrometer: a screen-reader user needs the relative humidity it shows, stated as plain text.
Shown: 18 %
